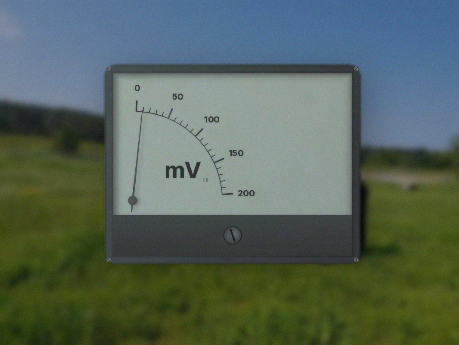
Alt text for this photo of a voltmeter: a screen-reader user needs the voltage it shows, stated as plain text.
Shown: 10 mV
